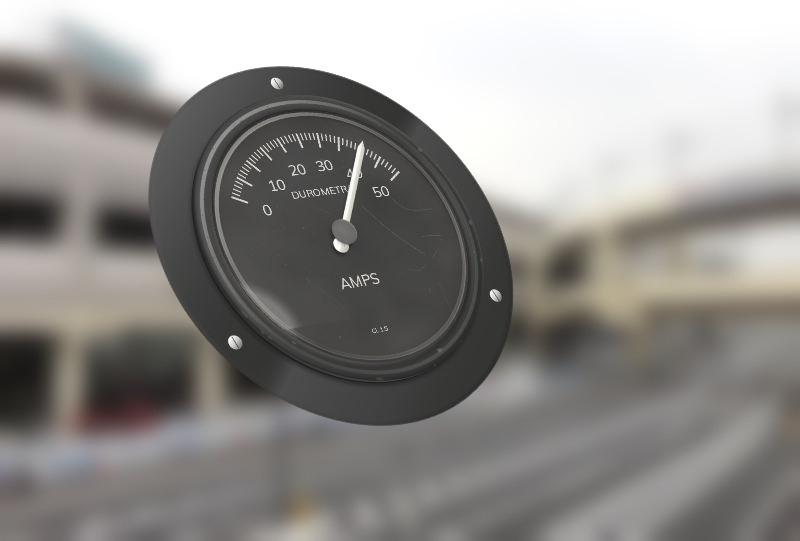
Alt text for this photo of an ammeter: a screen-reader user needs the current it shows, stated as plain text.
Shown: 40 A
